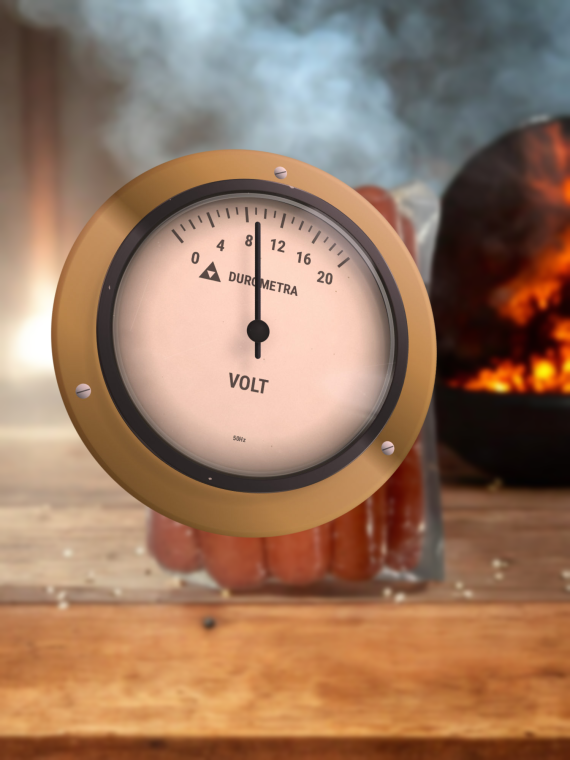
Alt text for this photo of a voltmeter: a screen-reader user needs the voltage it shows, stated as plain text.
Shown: 9 V
